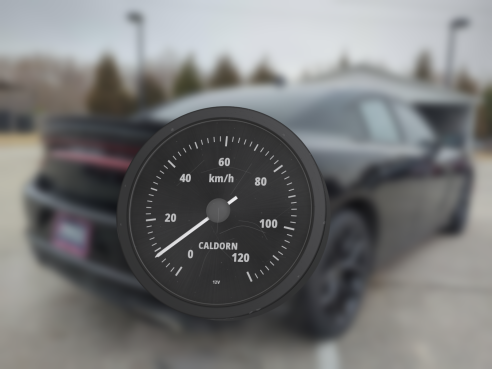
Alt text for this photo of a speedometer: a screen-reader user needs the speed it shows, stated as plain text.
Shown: 8 km/h
